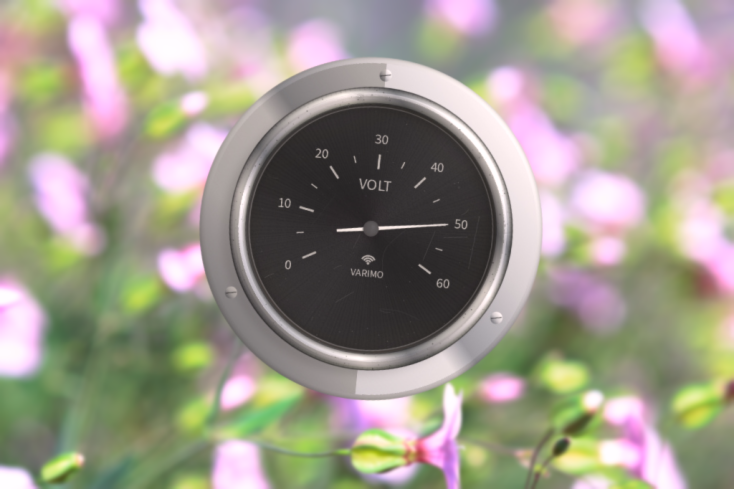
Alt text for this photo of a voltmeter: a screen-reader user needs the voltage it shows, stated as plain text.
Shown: 50 V
